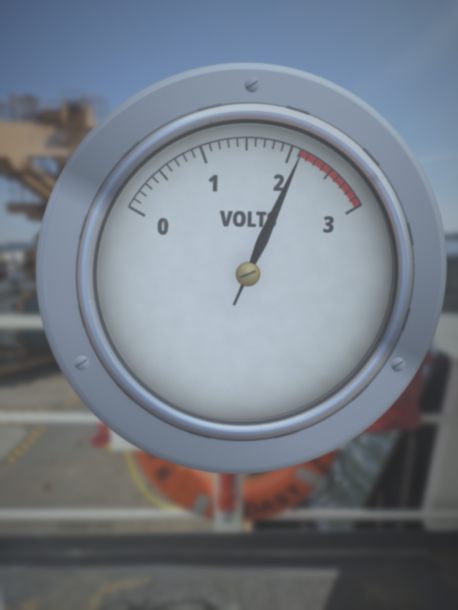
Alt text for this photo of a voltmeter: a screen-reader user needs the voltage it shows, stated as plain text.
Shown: 2.1 V
